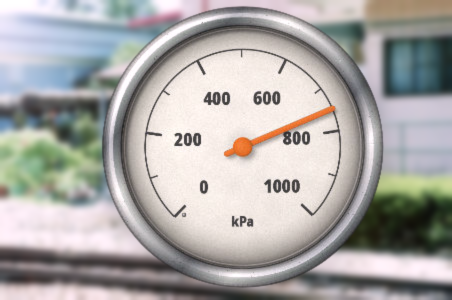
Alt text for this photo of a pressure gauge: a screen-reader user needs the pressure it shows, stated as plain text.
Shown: 750 kPa
